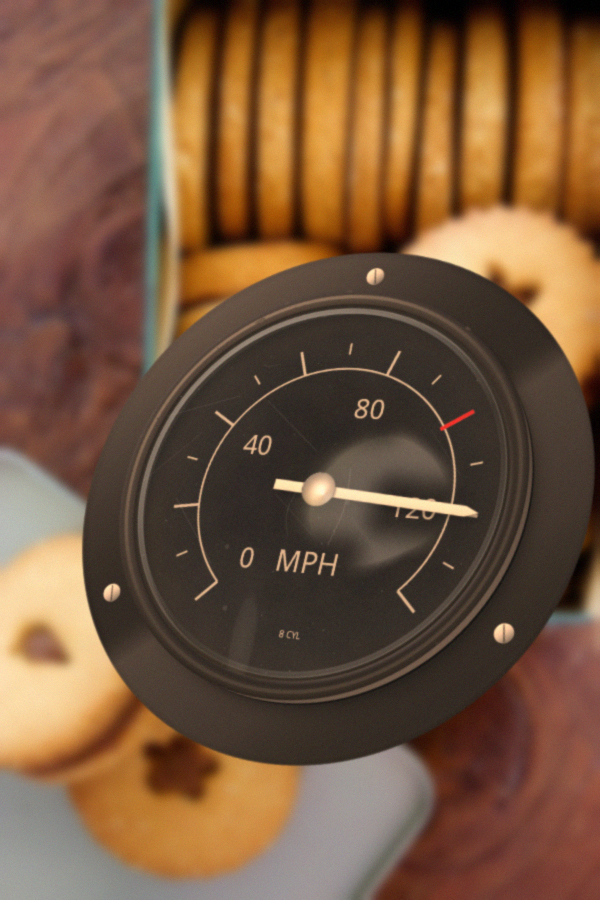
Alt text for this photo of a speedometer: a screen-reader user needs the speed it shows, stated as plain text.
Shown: 120 mph
